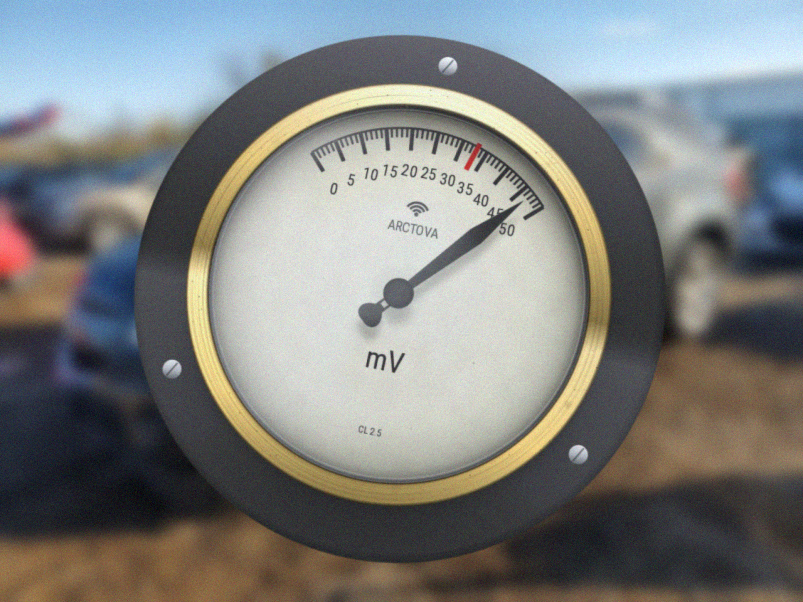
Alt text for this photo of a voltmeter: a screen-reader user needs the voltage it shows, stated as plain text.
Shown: 47 mV
